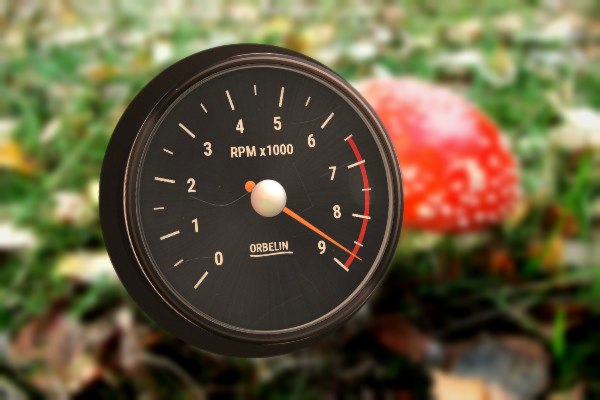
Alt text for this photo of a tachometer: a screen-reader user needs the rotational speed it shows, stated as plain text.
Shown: 8750 rpm
